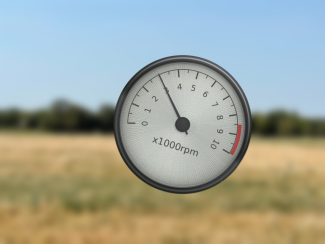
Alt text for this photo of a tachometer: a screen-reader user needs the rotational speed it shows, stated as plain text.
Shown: 3000 rpm
